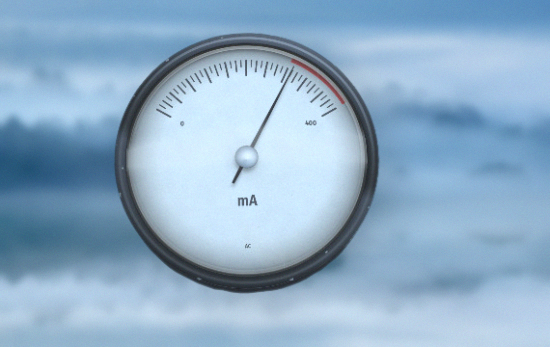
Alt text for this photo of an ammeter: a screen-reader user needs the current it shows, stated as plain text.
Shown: 290 mA
